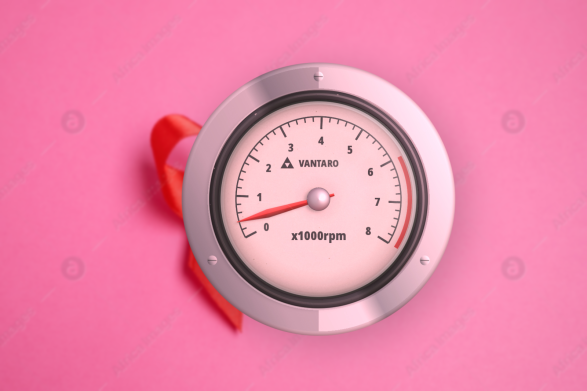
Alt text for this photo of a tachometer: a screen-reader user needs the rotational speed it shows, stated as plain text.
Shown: 400 rpm
